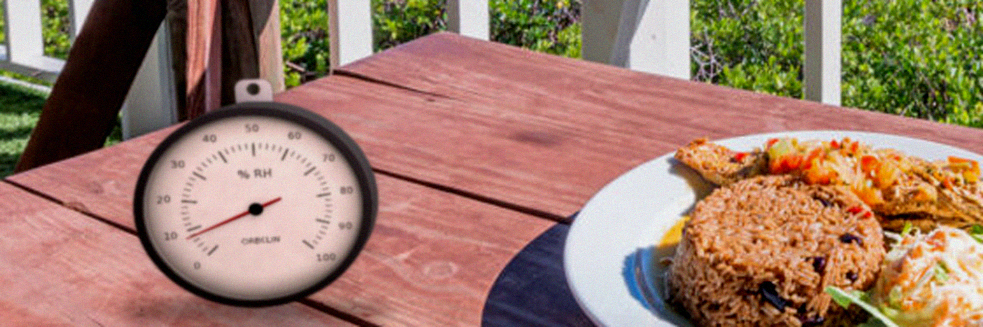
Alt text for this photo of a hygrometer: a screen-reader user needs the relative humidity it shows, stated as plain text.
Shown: 8 %
